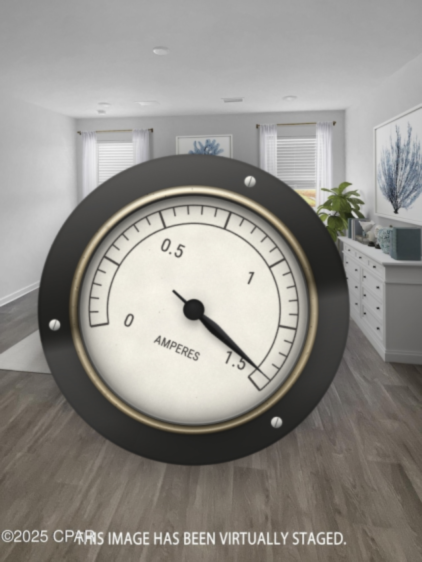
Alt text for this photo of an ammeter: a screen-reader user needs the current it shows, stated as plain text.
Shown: 1.45 A
